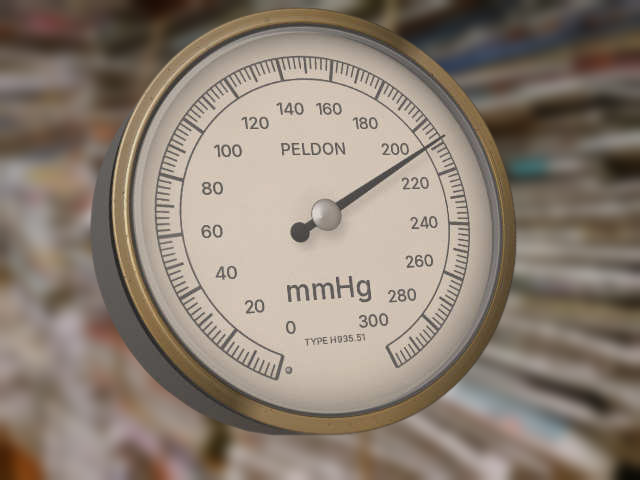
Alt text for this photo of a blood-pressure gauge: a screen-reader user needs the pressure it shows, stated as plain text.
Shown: 208 mmHg
